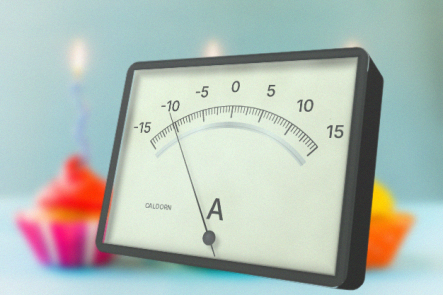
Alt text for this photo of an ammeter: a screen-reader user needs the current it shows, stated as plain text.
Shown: -10 A
